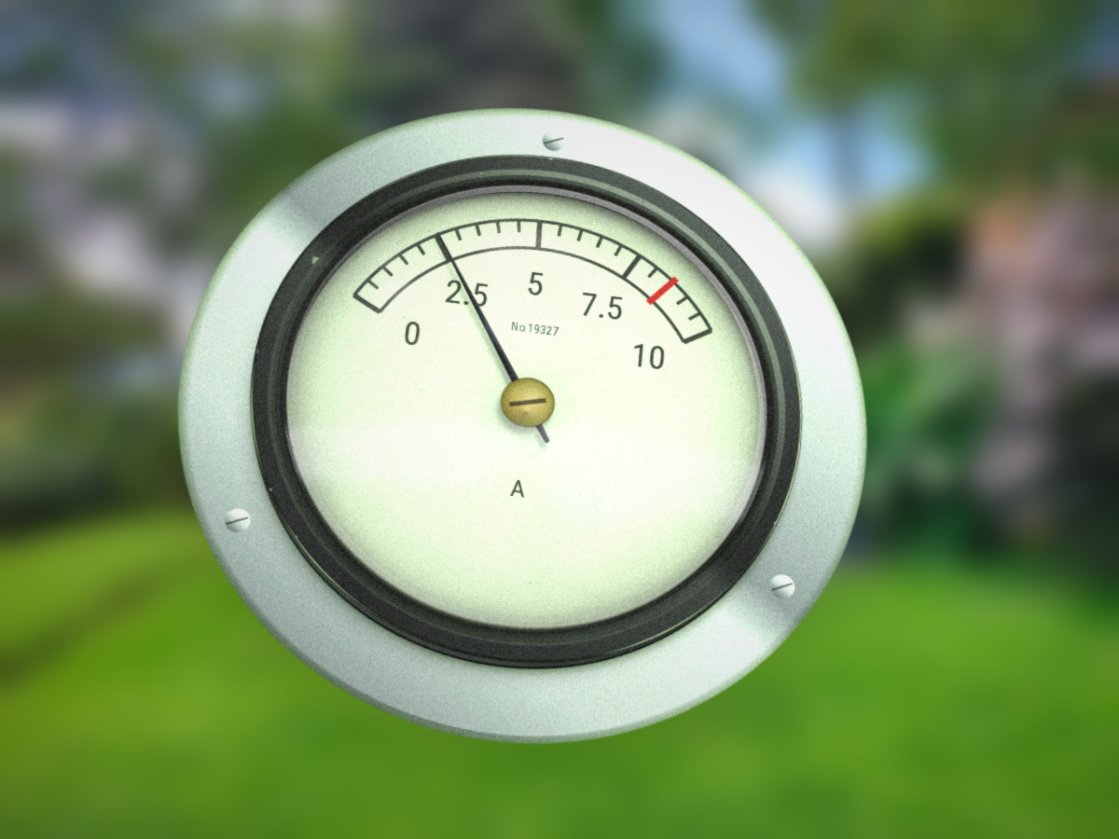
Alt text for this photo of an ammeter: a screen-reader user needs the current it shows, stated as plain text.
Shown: 2.5 A
